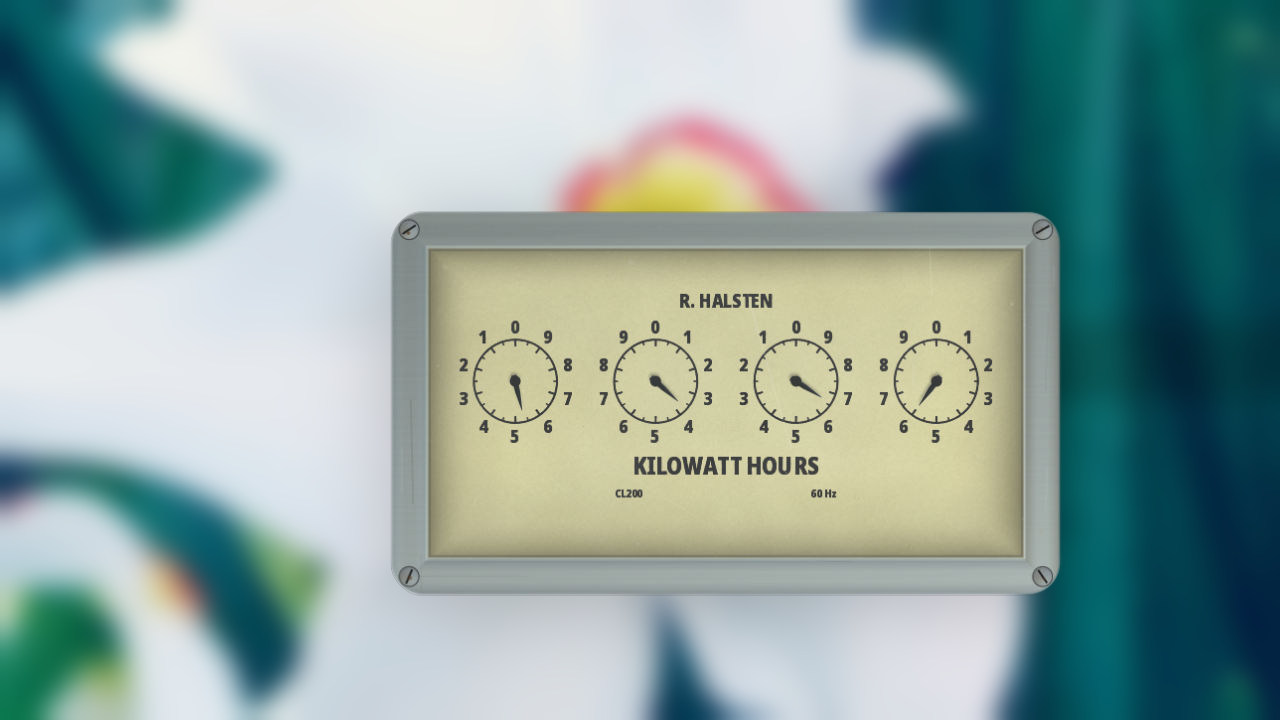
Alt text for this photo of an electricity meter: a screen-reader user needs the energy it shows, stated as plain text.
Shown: 5366 kWh
